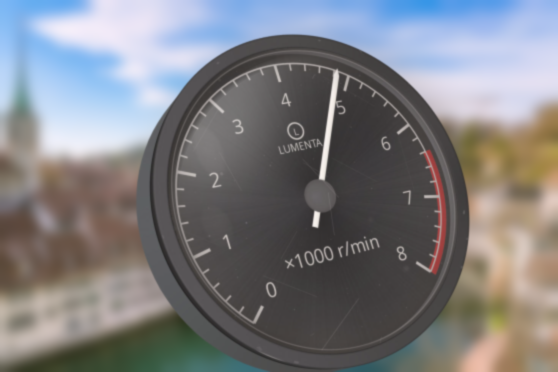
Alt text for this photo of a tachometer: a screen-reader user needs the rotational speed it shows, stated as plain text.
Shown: 4800 rpm
